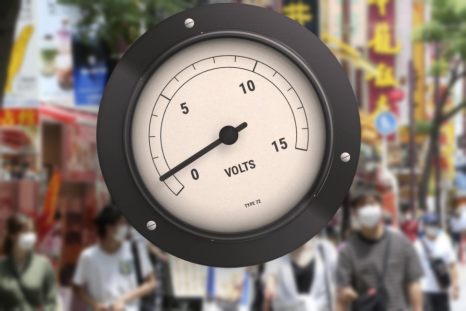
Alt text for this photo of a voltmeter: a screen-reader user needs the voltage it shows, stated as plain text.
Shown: 1 V
